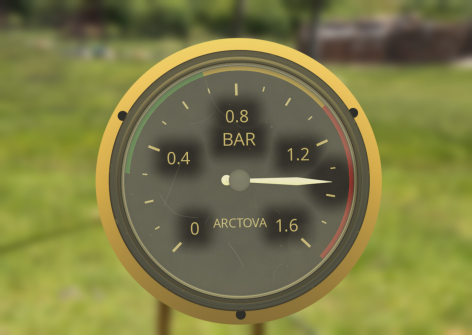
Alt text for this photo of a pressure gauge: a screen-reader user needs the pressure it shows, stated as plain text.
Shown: 1.35 bar
